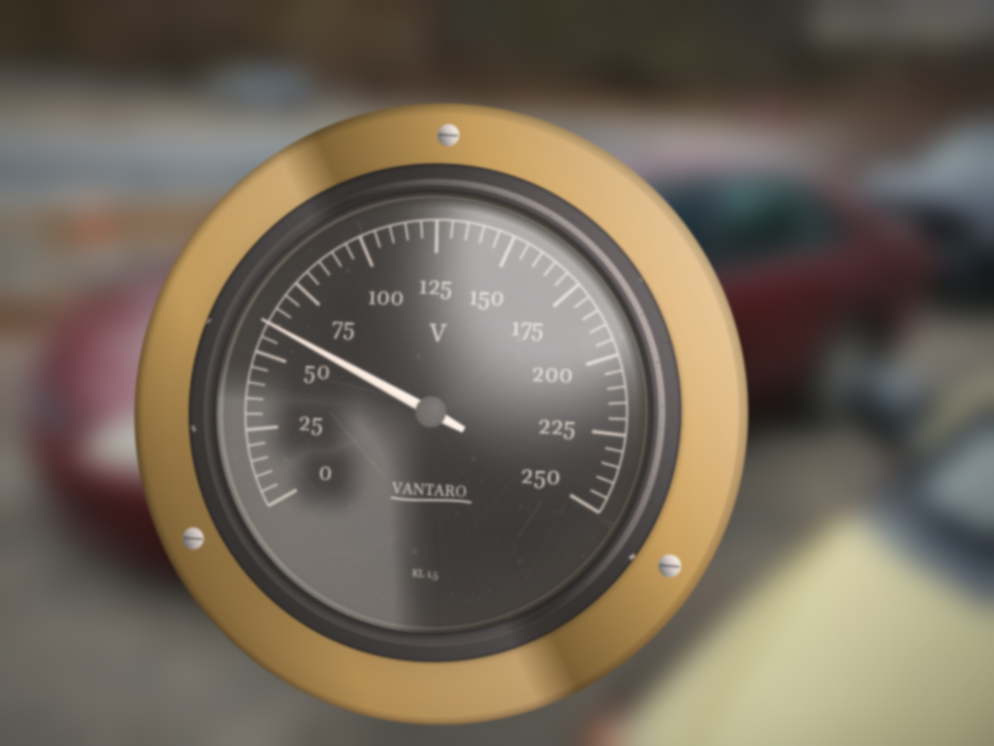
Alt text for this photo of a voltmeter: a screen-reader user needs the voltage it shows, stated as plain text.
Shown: 60 V
